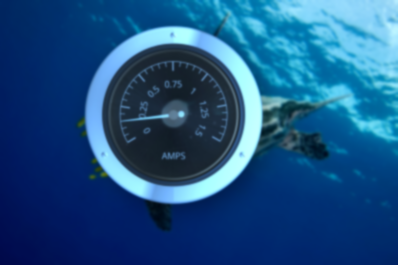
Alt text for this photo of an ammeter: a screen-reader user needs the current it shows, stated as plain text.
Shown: 0.15 A
